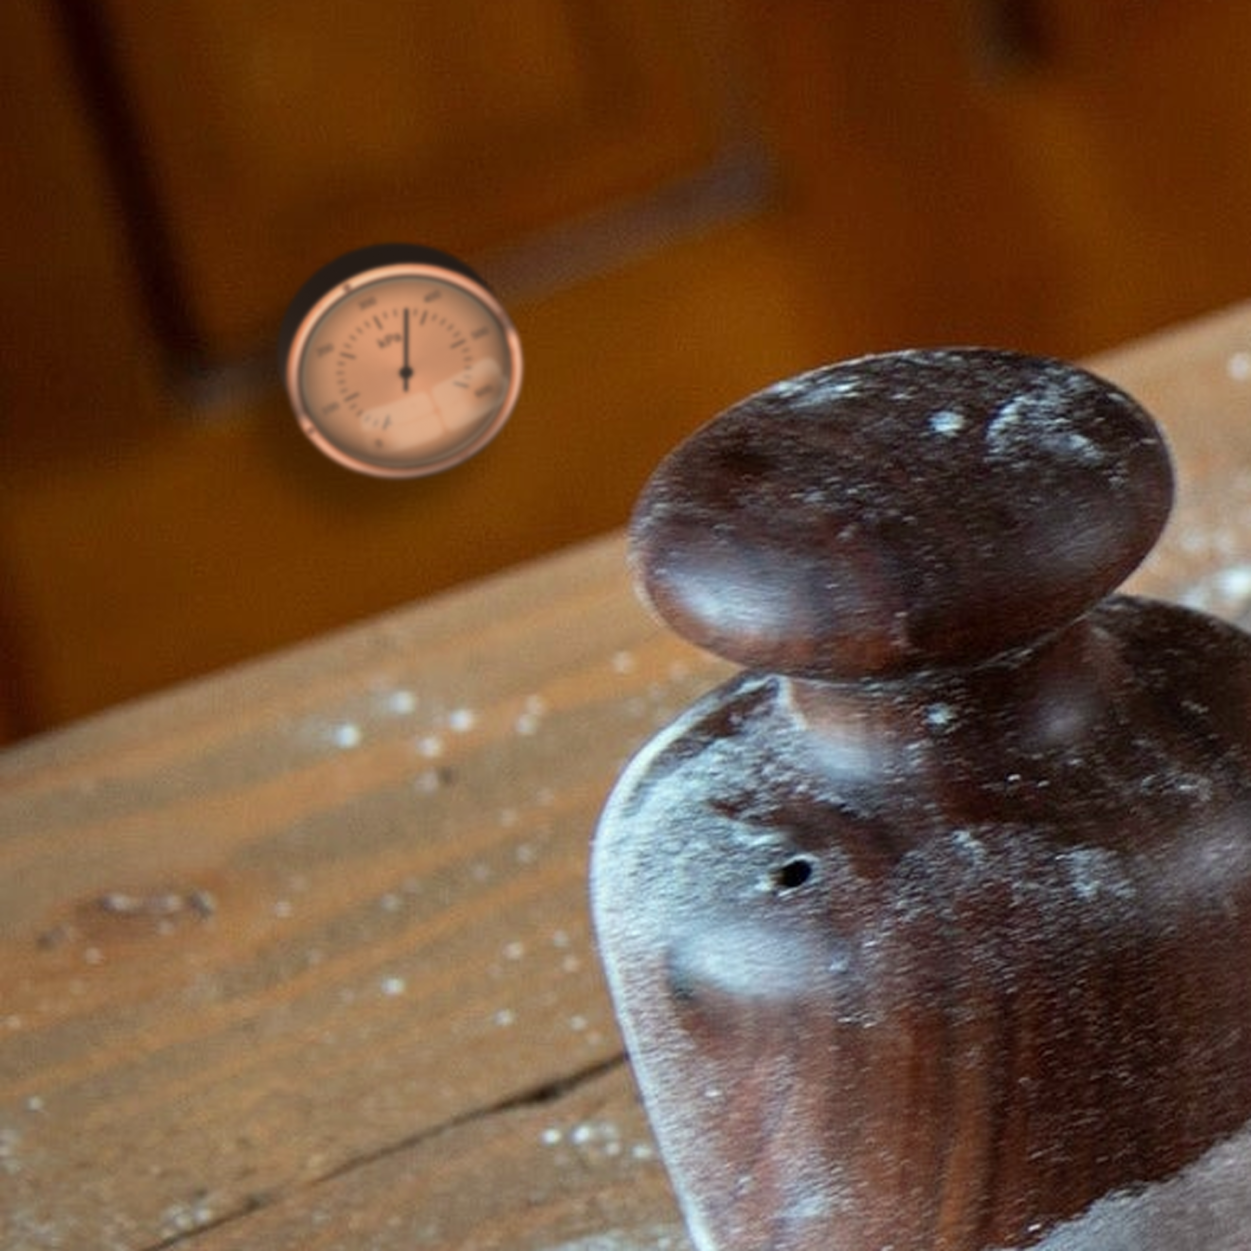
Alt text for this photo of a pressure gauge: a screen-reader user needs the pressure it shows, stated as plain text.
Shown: 360 kPa
